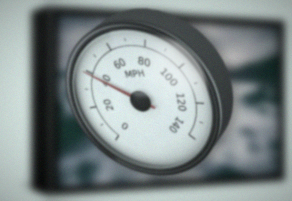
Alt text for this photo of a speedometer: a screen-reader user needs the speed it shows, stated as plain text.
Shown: 40 mph
